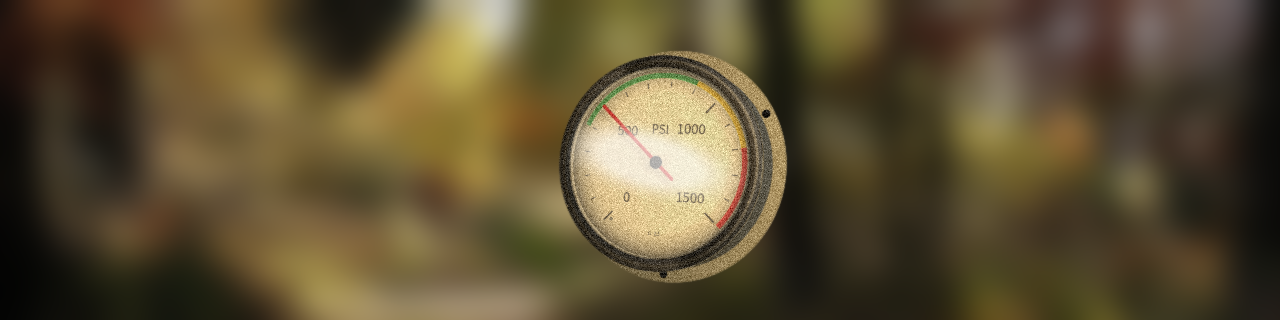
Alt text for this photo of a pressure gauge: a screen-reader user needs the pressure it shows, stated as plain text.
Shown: 500 psi
